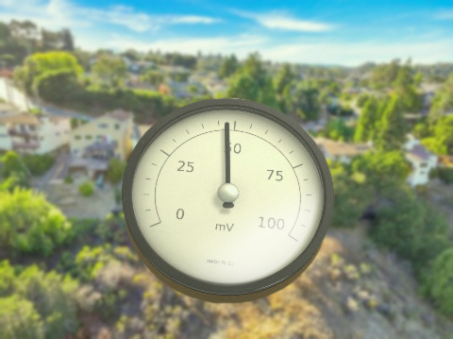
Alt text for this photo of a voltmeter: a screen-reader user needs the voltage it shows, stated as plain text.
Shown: 47.5 mV
